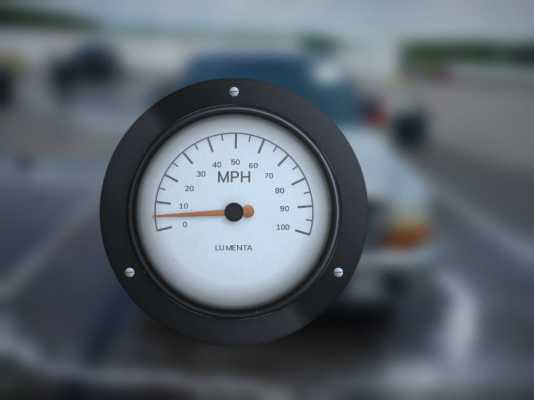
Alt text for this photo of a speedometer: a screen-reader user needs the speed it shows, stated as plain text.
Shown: 5 mph
